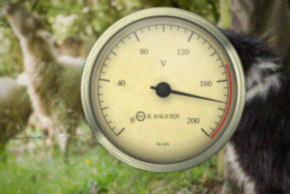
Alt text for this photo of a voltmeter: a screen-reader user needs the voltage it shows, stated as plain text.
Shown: 175 V
